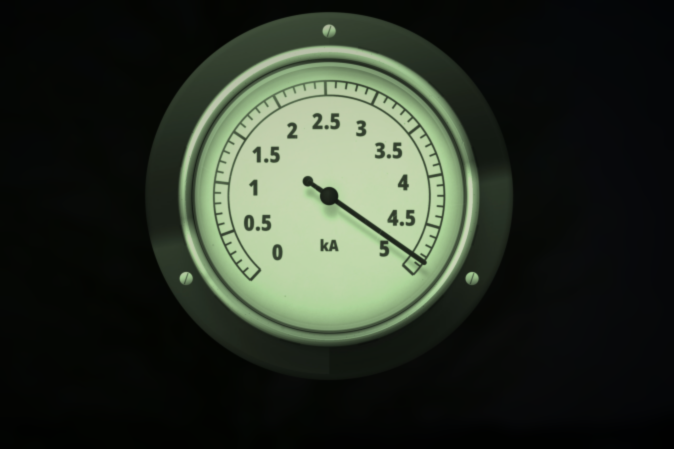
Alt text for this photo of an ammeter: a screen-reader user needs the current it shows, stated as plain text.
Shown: 4.85 kA
